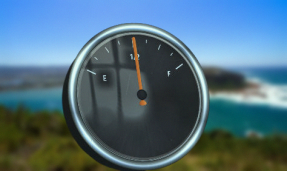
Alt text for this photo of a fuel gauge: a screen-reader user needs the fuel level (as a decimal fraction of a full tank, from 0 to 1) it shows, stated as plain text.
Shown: 0.5
